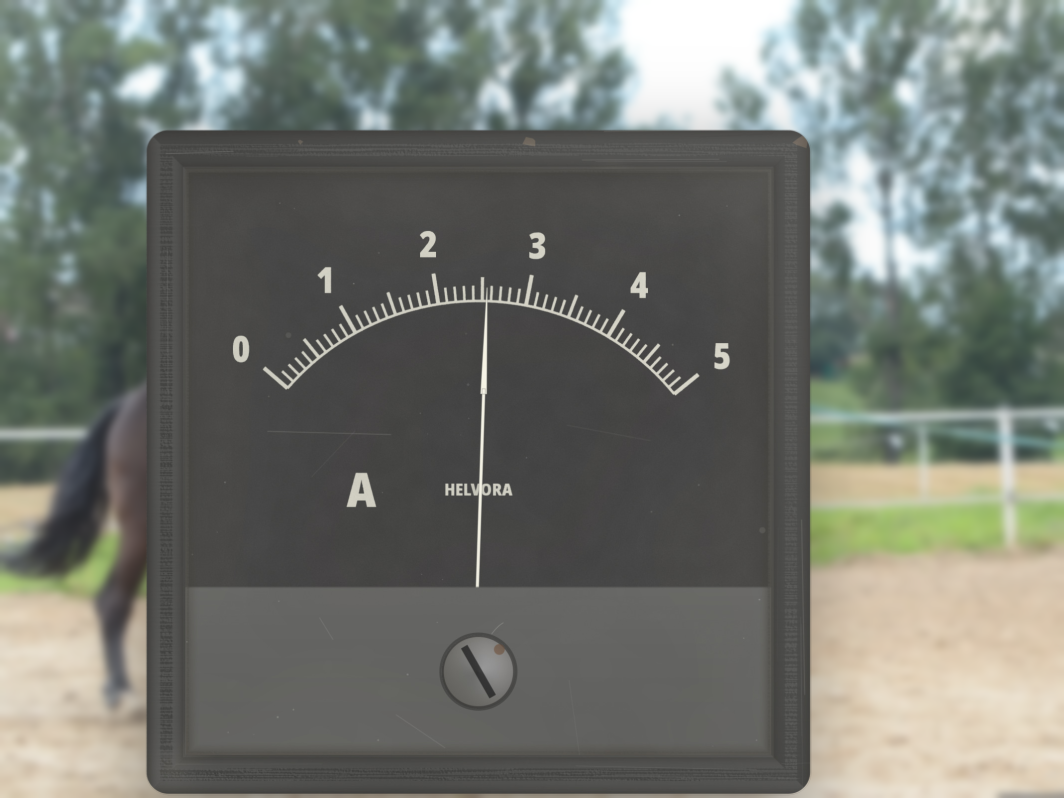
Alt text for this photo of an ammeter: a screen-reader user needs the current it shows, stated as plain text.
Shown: 2.55 A
